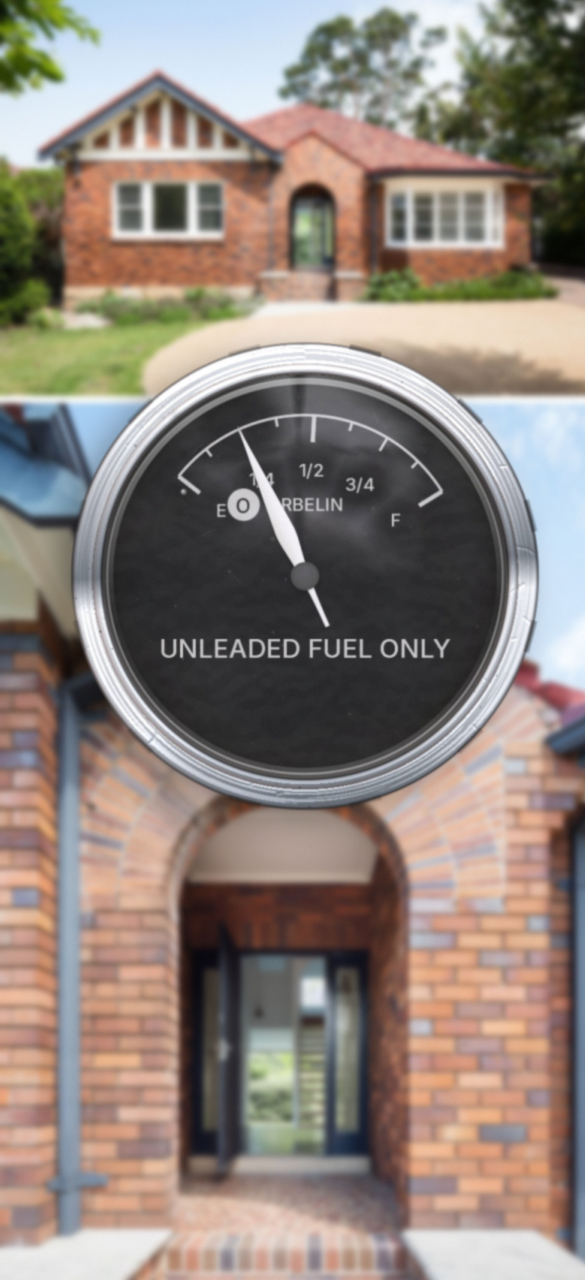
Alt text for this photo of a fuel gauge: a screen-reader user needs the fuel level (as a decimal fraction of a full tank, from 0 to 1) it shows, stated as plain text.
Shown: 0.25
